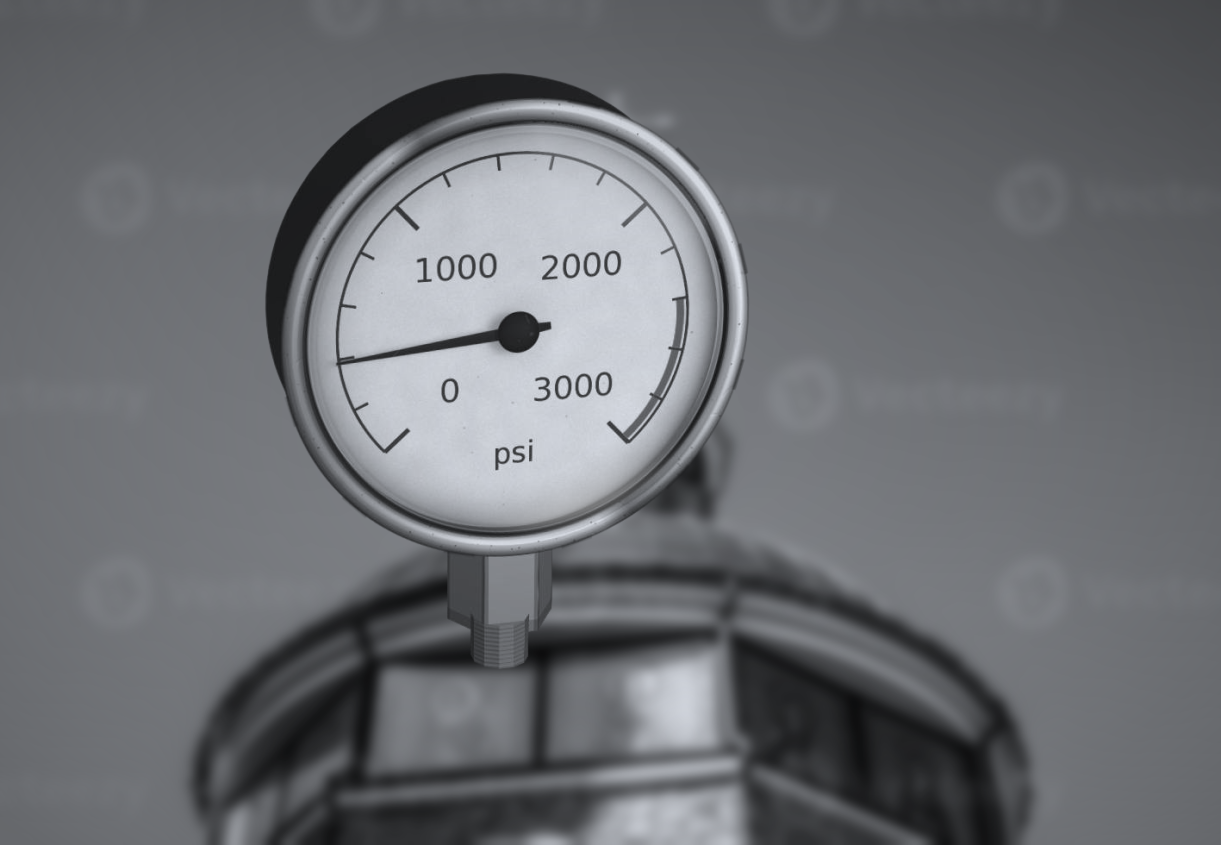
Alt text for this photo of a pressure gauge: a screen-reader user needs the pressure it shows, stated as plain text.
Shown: 400 psi
